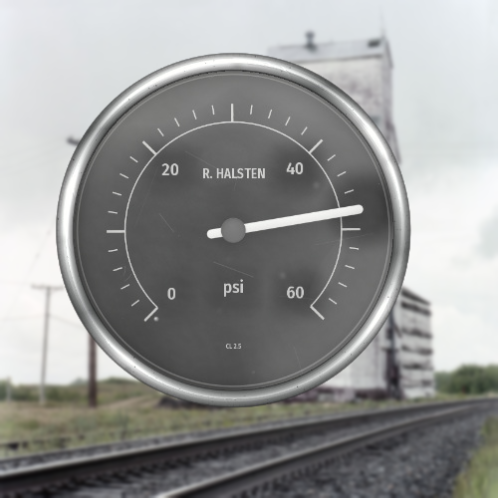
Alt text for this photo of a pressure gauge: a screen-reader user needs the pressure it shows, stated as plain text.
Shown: 48 psi
